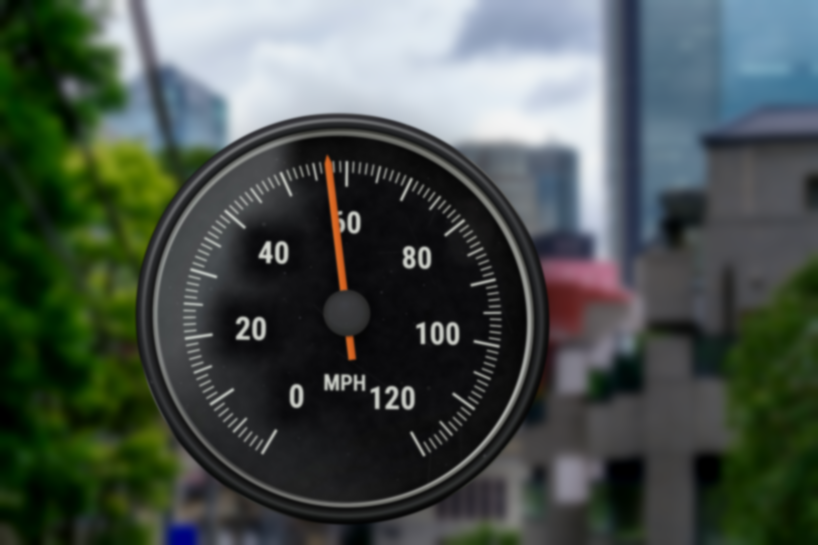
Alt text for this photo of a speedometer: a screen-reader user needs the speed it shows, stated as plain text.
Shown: 57 mph
